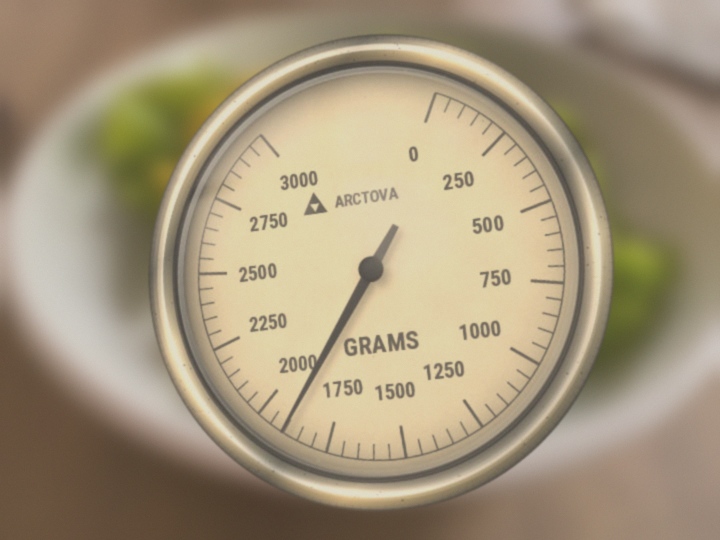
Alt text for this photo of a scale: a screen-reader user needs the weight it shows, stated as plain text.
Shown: 1900 g
